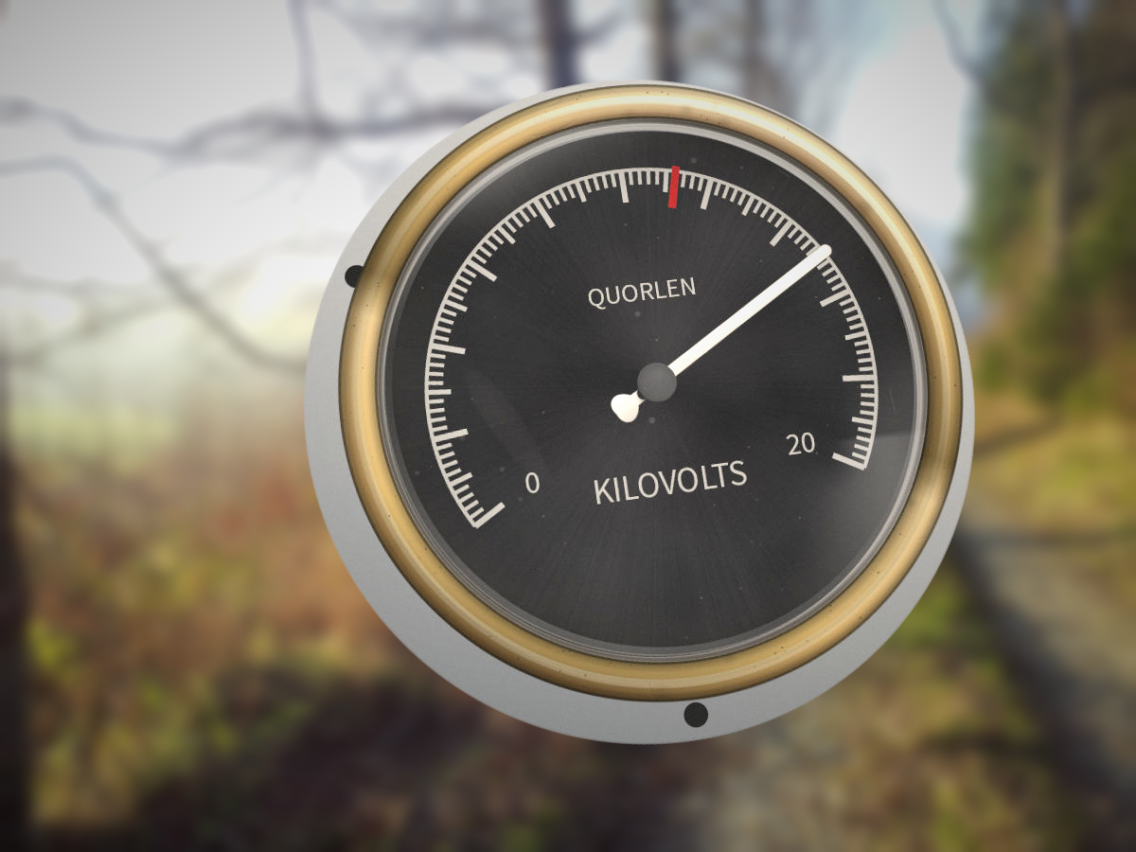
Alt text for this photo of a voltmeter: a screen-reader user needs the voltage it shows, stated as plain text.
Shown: 15 kV
